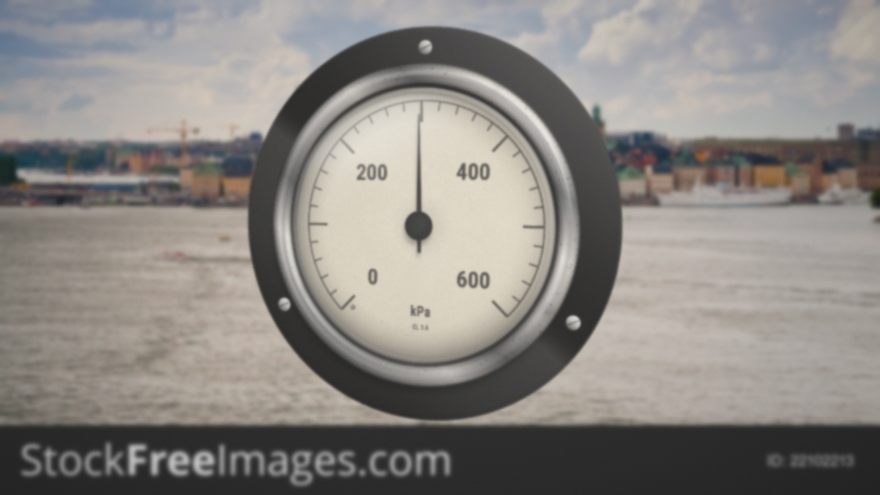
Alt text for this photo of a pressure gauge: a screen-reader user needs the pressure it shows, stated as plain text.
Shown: 300 kPa
